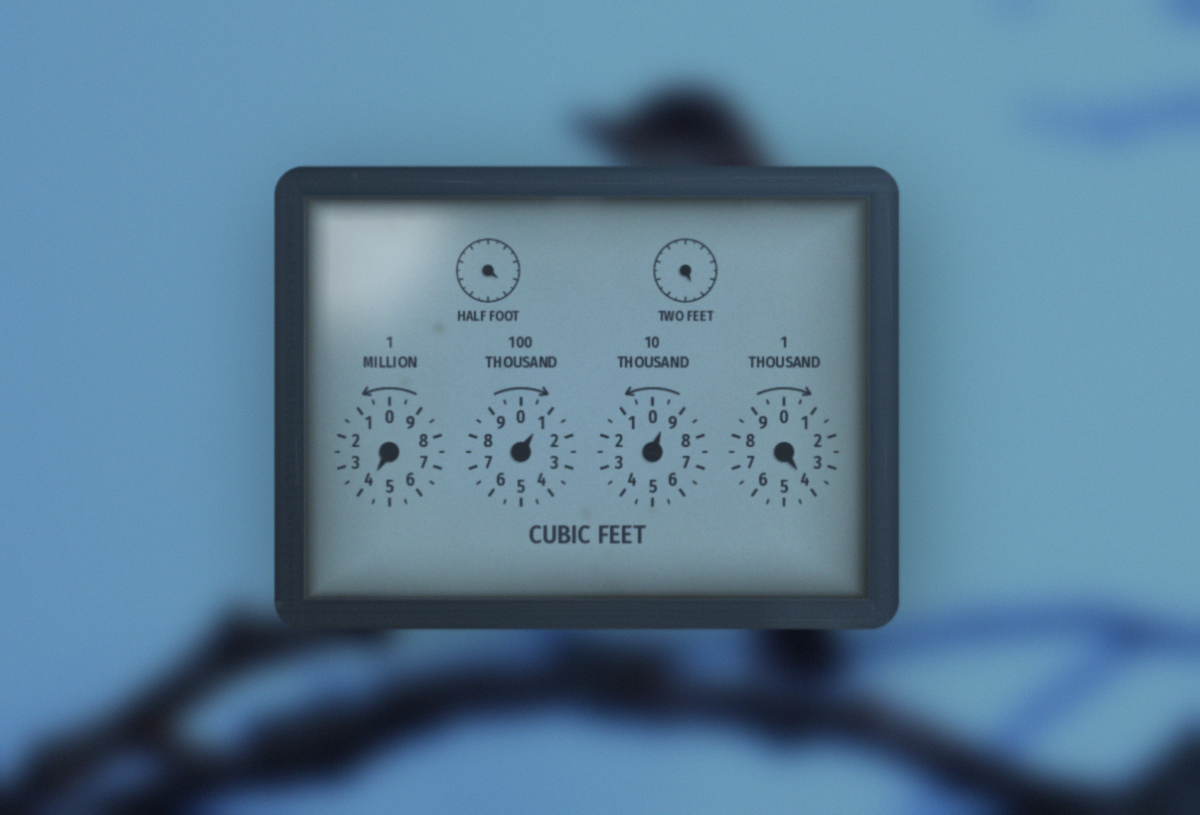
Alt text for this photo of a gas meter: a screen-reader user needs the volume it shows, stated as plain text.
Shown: 409400 ft³
